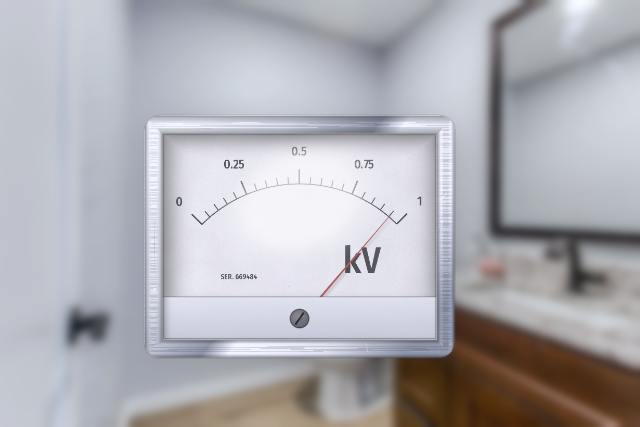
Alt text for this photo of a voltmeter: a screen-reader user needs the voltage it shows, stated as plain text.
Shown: 0.95 kV
